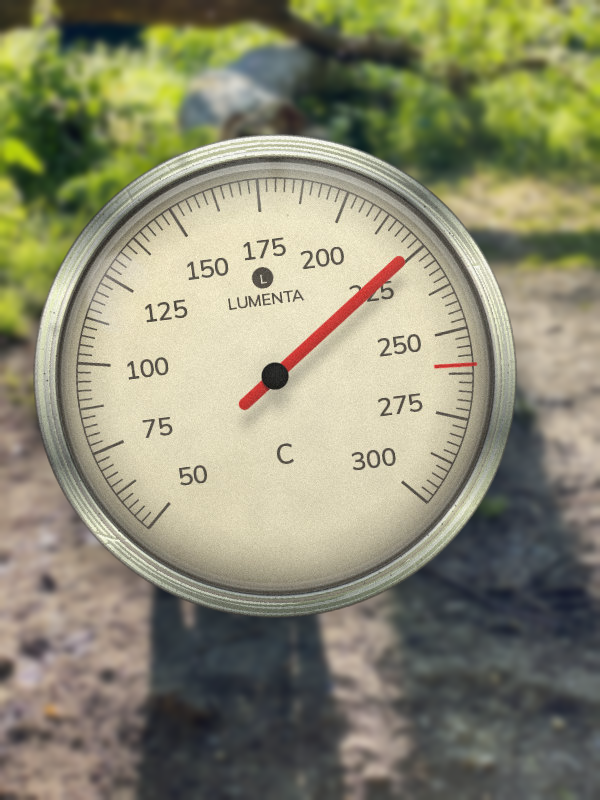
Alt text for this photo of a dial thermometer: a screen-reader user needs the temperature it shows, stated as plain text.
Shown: 223.75 °C
